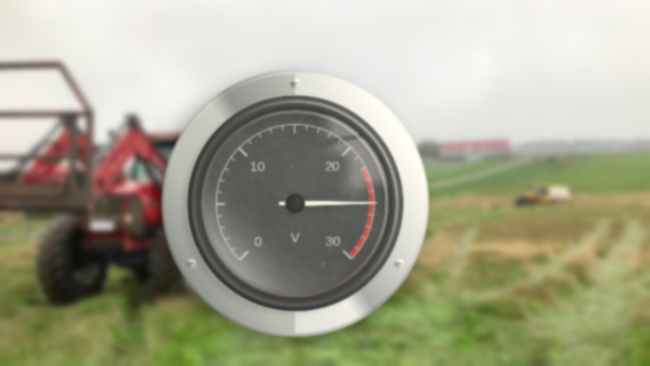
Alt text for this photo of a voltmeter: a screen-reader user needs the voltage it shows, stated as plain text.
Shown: 25 V
